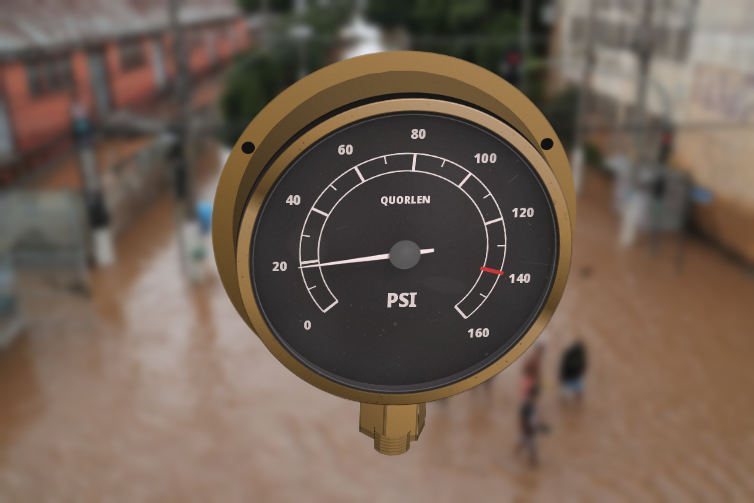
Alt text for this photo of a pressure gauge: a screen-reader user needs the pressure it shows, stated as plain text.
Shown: 20 psi
